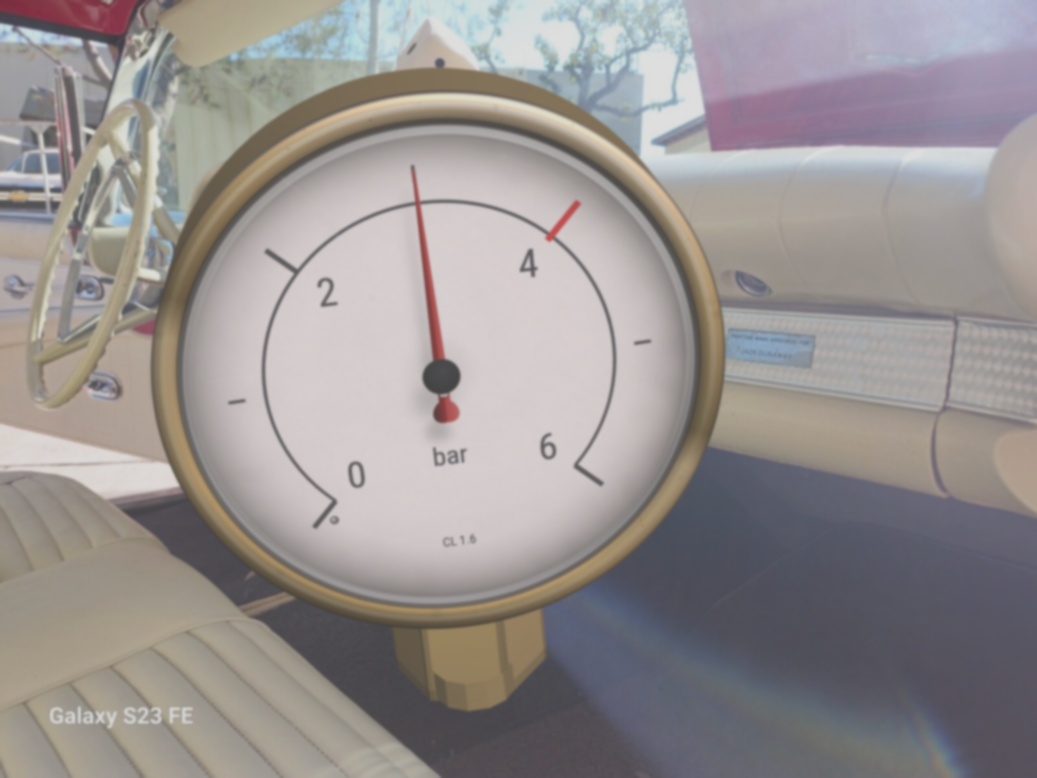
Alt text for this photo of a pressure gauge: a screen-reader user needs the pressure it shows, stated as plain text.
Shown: 3 bar
